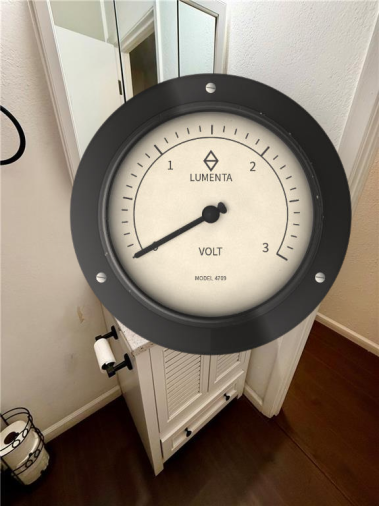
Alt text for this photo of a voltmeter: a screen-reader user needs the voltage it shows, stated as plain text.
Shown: 0 V
